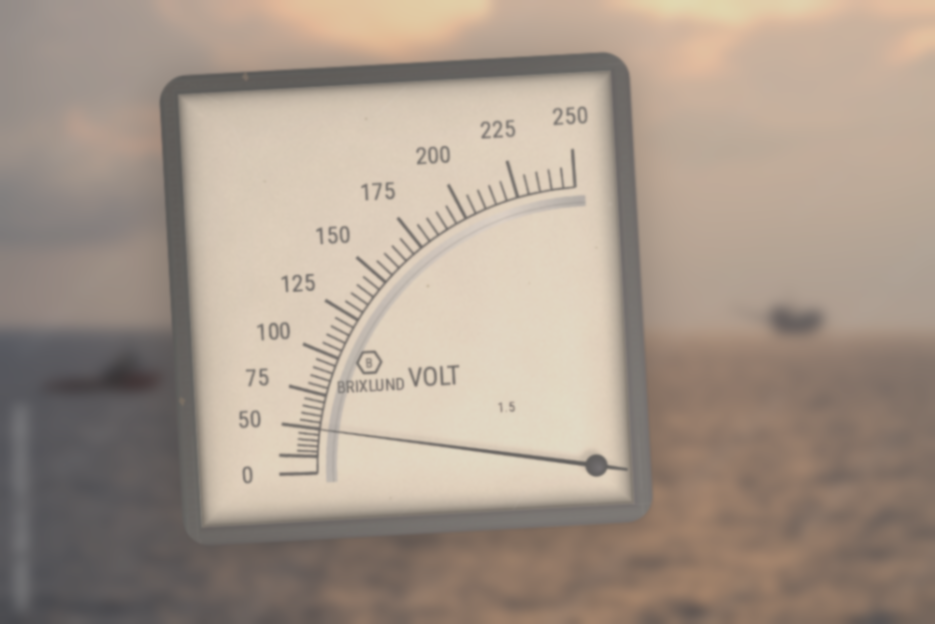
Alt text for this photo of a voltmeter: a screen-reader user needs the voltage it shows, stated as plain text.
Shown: 50 V
